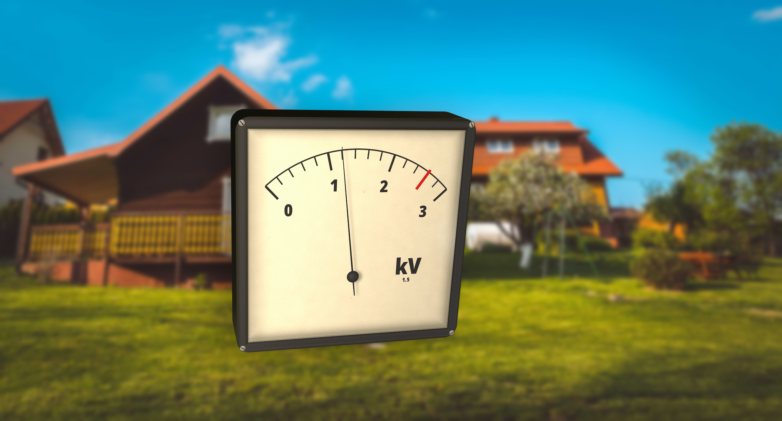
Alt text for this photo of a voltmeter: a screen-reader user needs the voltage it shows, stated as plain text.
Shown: 1.2 kV
